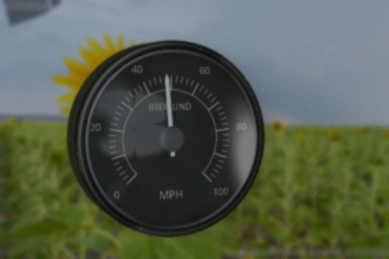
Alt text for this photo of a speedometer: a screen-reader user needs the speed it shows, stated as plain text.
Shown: 48 mph
